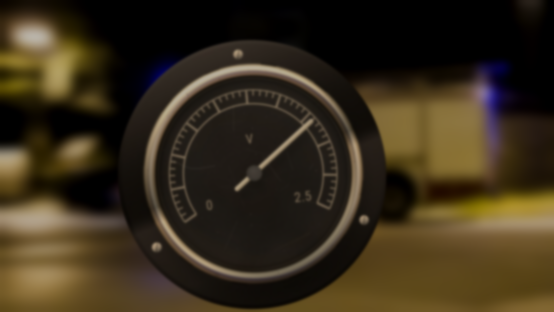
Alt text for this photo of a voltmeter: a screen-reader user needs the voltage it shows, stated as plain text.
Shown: 1.8 V
